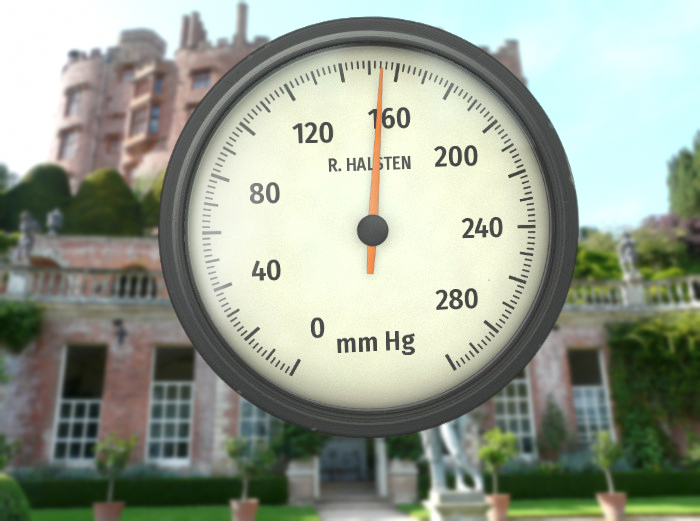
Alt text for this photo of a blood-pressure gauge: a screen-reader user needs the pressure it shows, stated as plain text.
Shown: 154 mmHg
